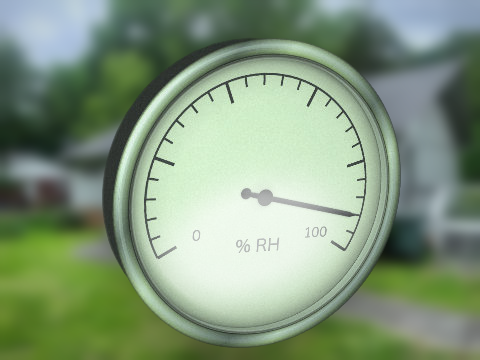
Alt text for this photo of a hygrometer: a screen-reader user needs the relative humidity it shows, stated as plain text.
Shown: 92 %
